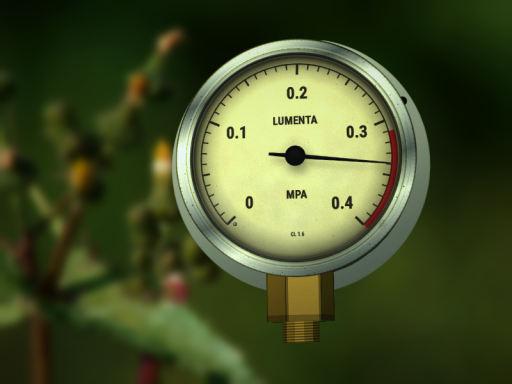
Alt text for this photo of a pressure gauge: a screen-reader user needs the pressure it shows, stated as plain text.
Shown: 0.34 MPa
